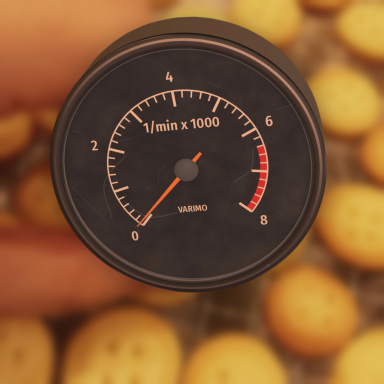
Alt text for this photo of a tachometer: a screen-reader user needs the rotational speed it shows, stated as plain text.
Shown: 100 rpm
